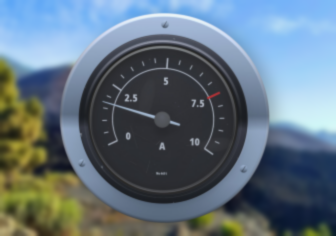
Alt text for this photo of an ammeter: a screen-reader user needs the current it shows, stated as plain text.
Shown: 1.75 A
